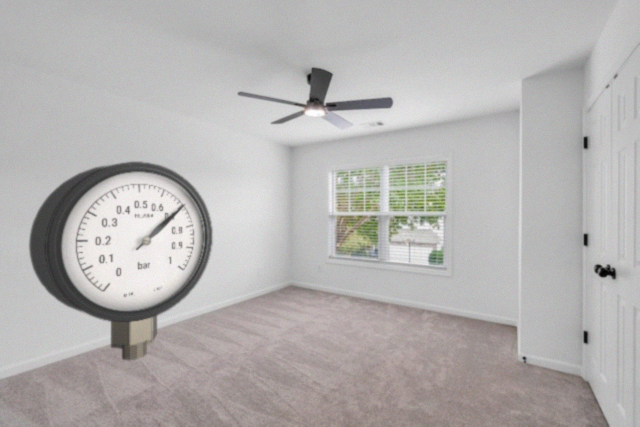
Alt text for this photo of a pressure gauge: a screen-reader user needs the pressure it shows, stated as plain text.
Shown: 0.7 bar
